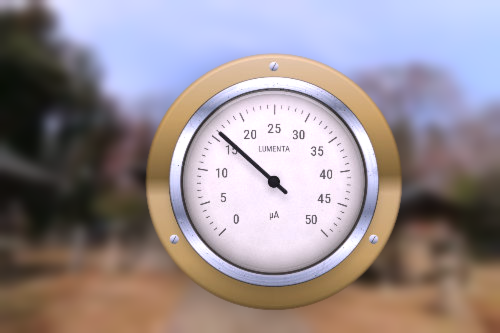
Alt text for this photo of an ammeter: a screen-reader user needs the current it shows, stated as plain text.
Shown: 16 µA
